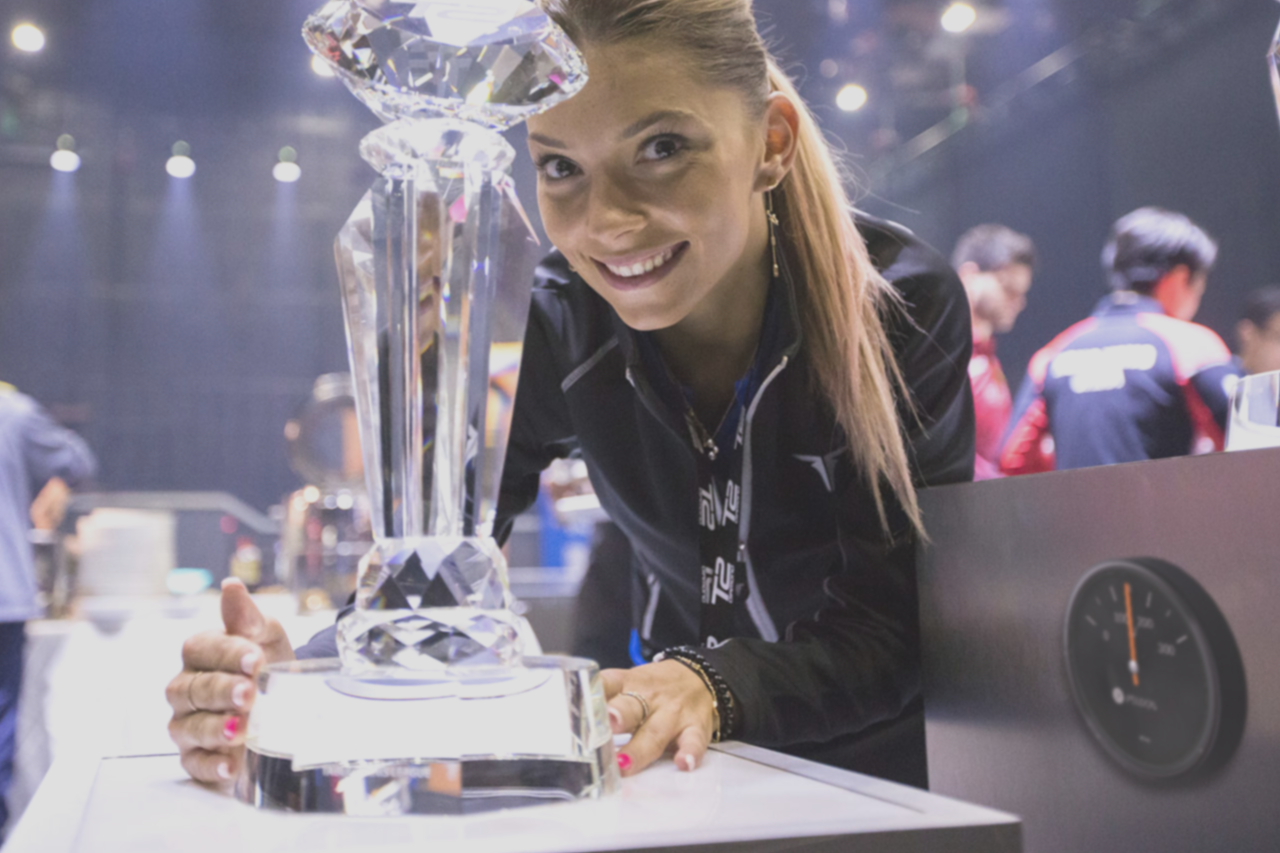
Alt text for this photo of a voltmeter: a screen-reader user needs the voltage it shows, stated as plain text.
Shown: 150 V
